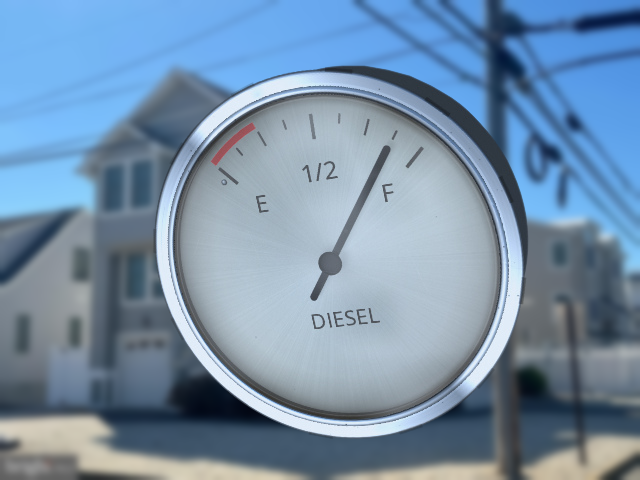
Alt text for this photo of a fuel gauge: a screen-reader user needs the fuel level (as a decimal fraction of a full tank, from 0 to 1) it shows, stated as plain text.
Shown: 0.875
